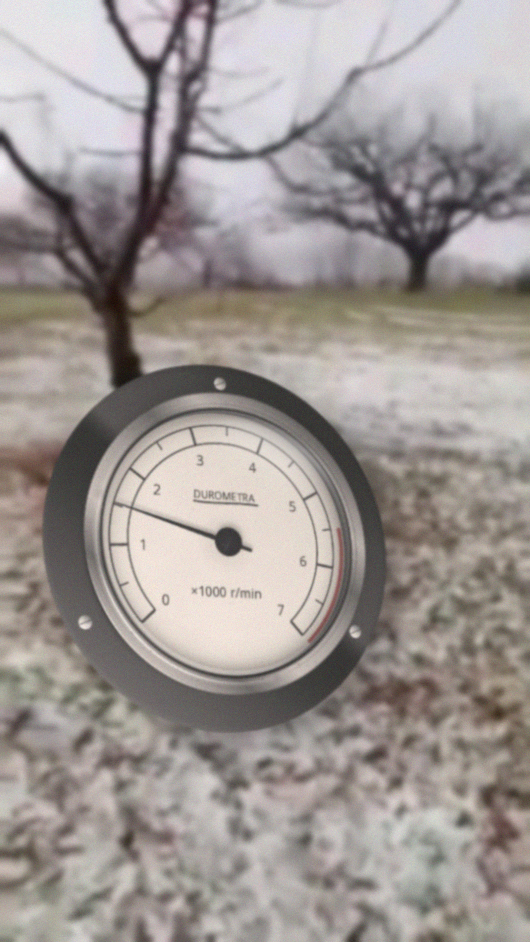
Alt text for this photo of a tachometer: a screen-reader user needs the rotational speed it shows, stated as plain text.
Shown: 1500 rpm
